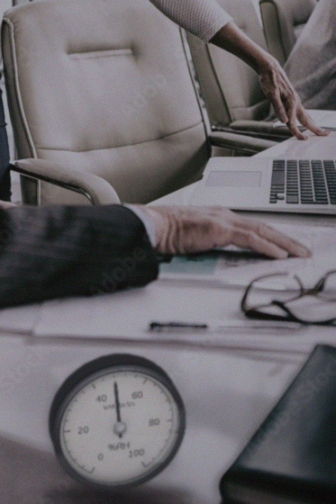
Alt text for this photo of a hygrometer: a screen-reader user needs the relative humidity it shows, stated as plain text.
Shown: 48 %
